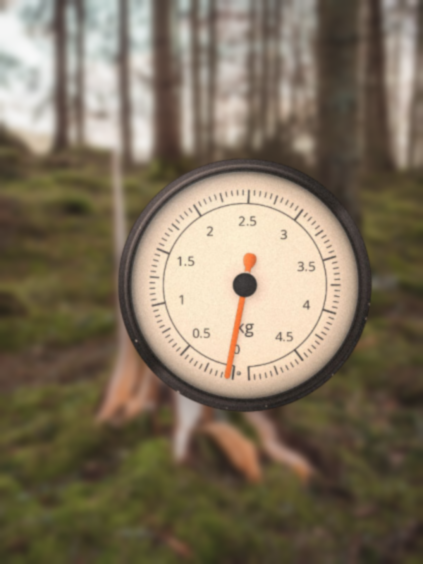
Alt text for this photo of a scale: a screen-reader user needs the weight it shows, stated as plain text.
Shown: 0.05 kg
